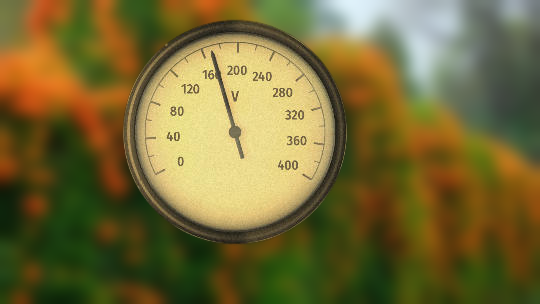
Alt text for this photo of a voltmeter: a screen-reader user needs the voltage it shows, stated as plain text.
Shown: 170 V
